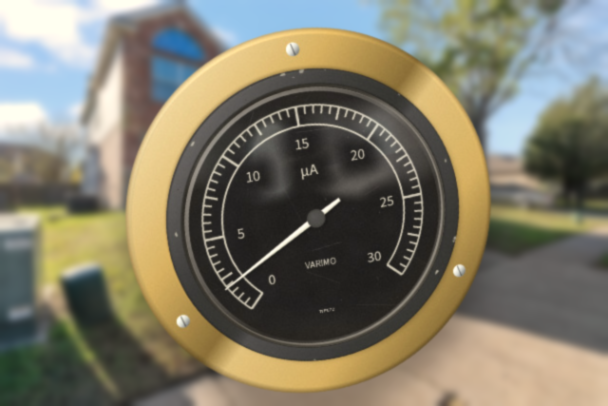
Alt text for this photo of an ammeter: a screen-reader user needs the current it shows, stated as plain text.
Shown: 2 µA
